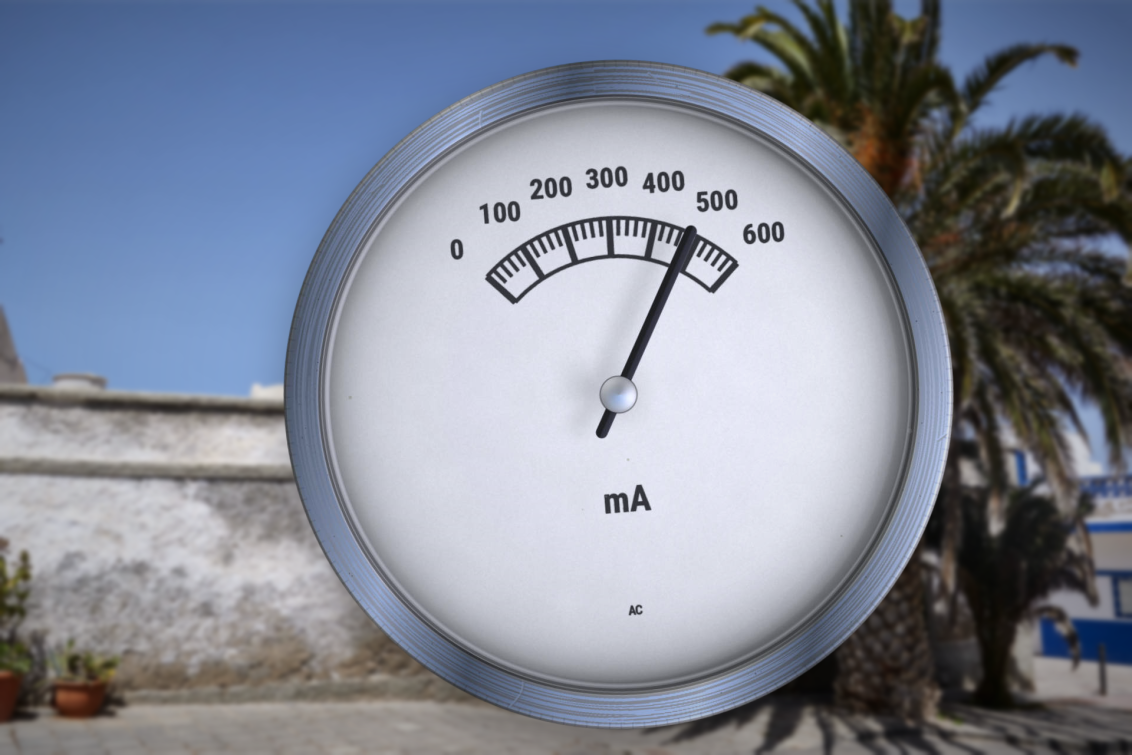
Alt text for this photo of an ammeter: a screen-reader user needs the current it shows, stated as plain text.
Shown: 480 mA
